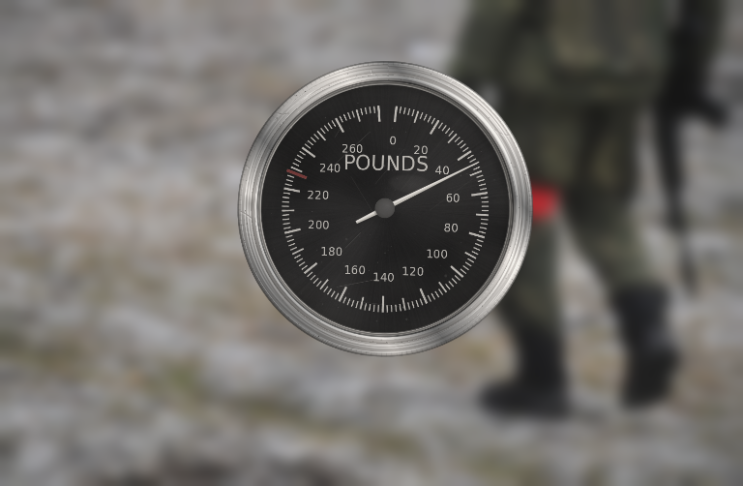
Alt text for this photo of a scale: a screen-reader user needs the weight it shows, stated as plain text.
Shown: 46 lb
